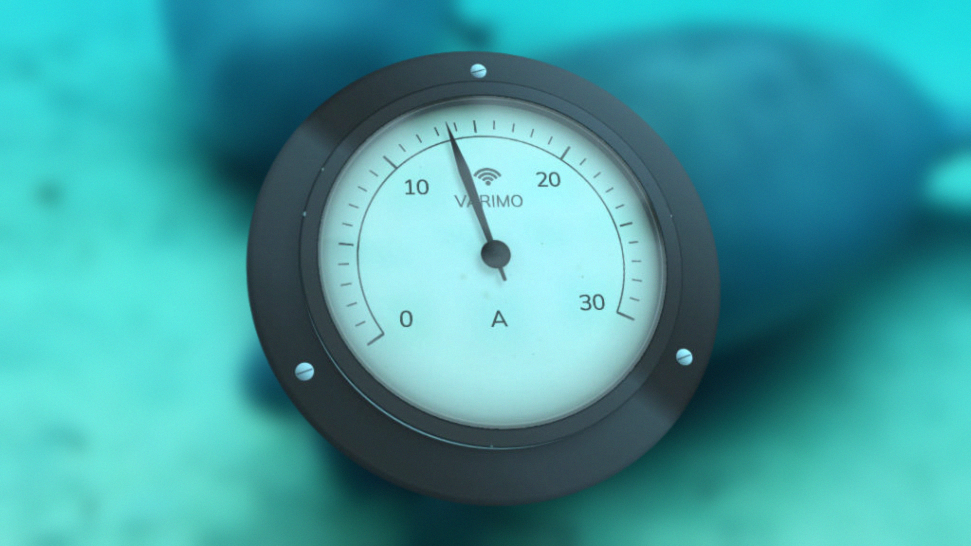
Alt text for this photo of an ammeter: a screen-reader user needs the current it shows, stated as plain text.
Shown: 13.5 A
